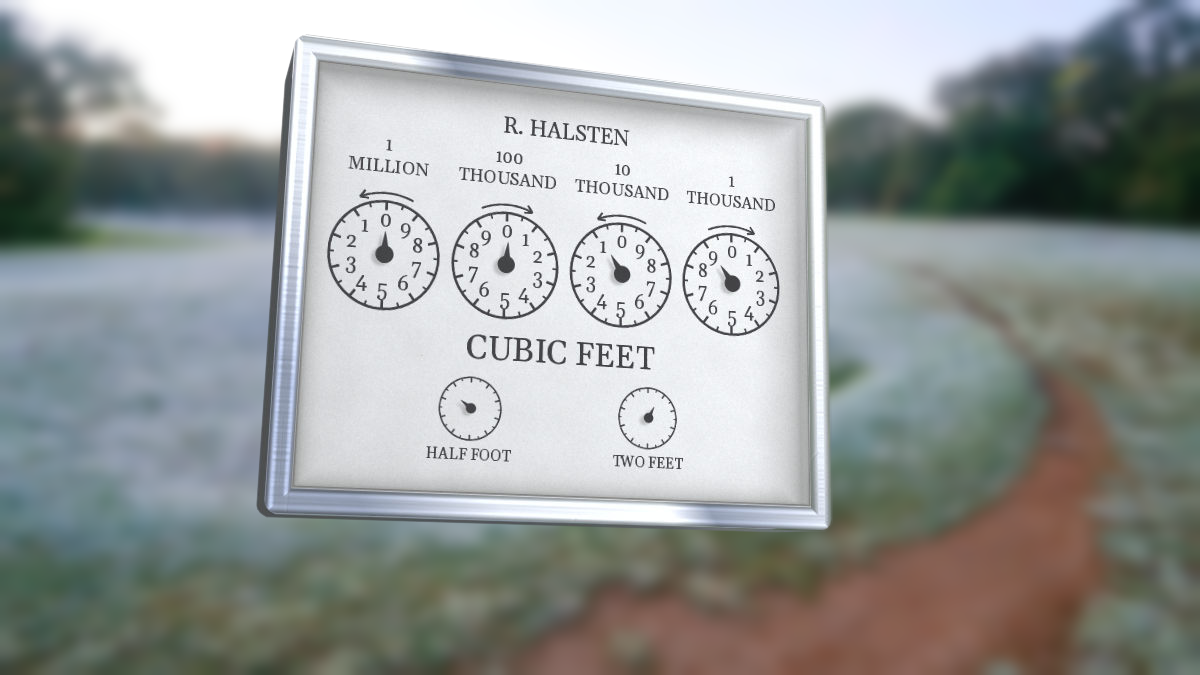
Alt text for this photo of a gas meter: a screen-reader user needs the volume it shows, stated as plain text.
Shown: 900 ft³
